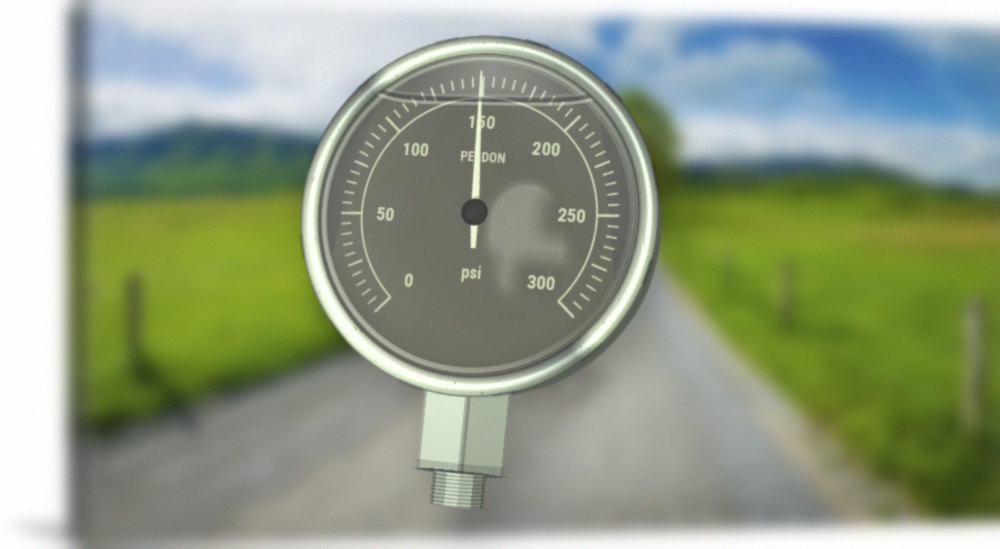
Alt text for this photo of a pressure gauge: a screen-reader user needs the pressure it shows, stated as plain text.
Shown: 150 psi
